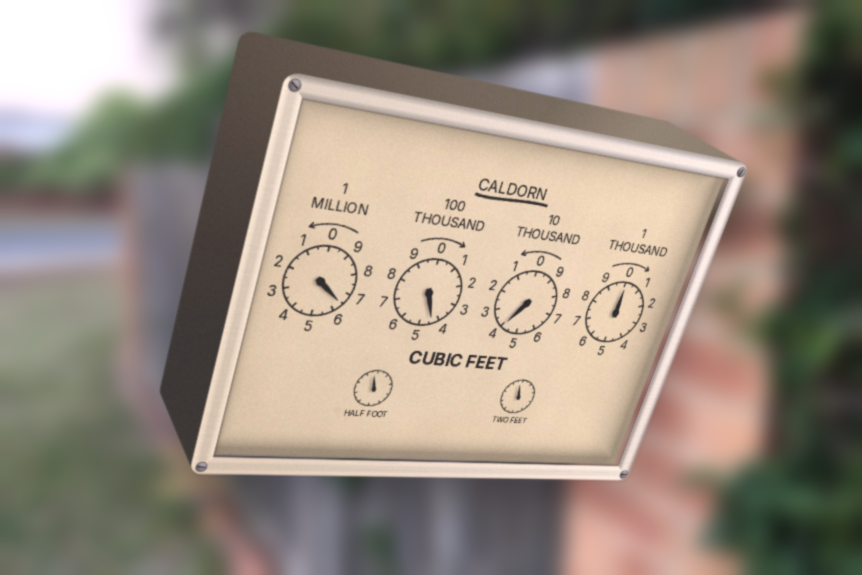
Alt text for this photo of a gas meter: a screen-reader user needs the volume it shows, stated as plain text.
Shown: 644000 ft³
